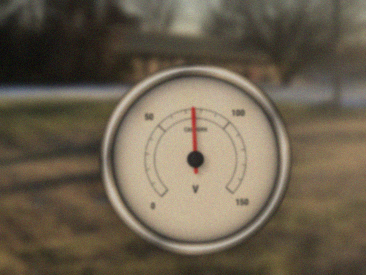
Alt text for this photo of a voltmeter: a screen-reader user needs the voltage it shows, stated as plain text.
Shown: 75 V
